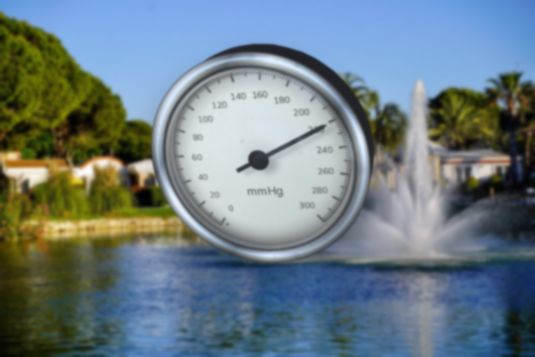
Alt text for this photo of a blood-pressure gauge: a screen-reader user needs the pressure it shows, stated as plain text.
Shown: 220 mmHg
